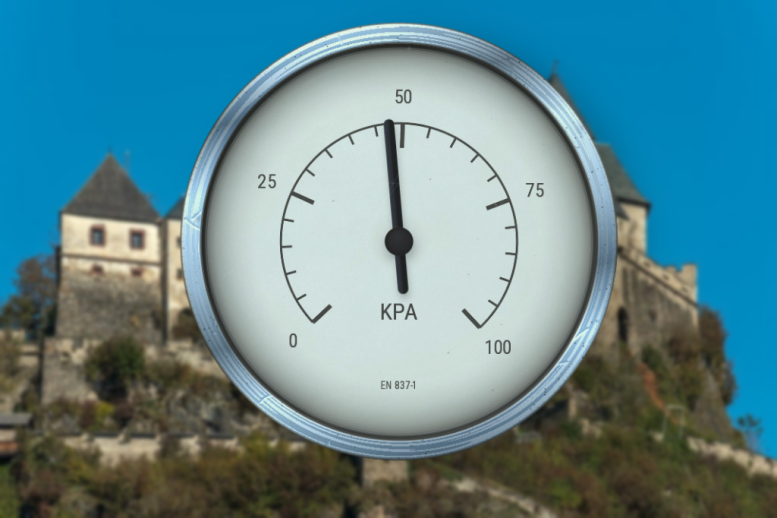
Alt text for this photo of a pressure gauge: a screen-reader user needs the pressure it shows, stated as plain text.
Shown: 47.5 kPa
